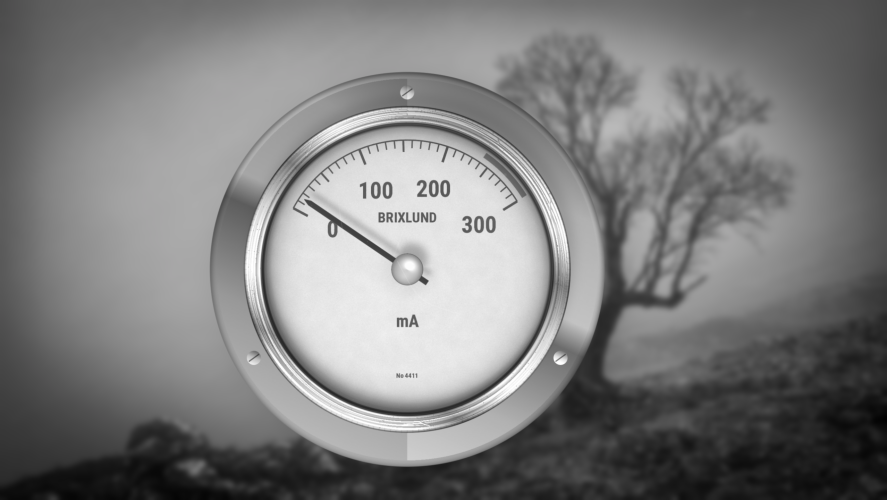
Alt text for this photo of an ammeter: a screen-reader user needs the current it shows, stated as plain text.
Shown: 15 mA
